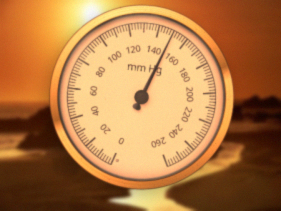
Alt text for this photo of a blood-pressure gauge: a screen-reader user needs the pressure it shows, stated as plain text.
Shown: 150 mmHg
